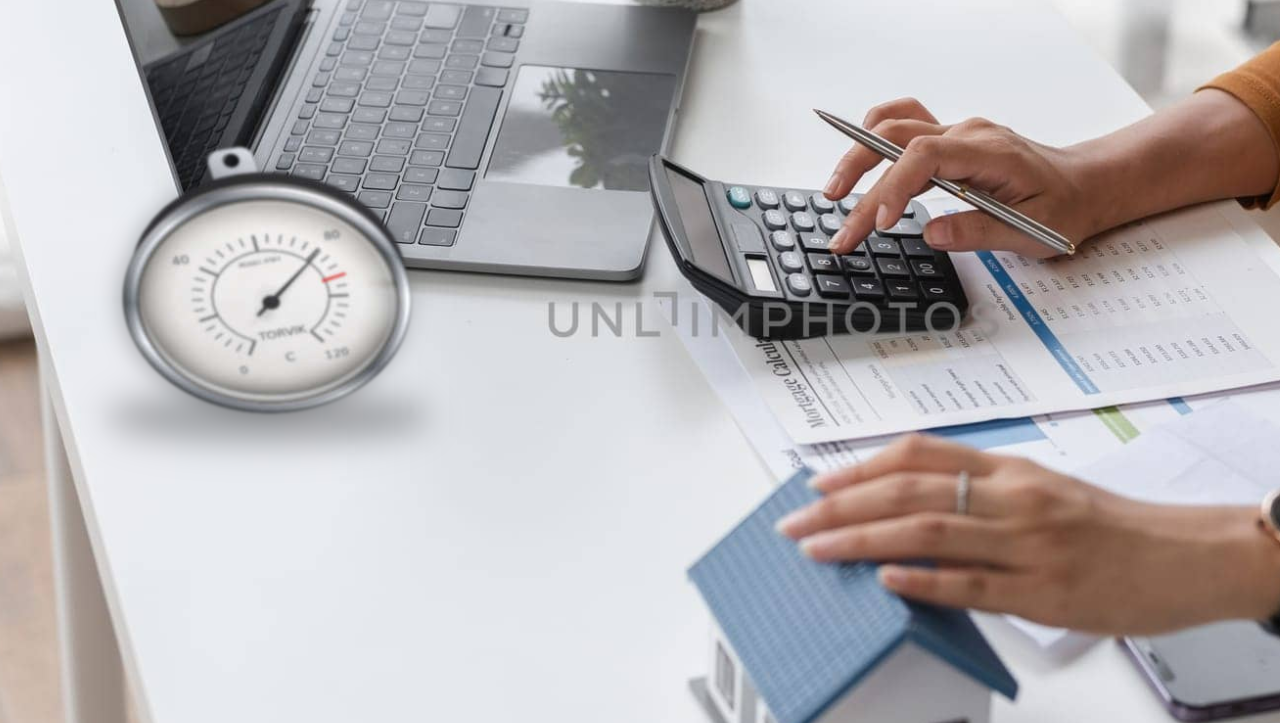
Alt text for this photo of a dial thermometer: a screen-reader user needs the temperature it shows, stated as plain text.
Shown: 80 °C
